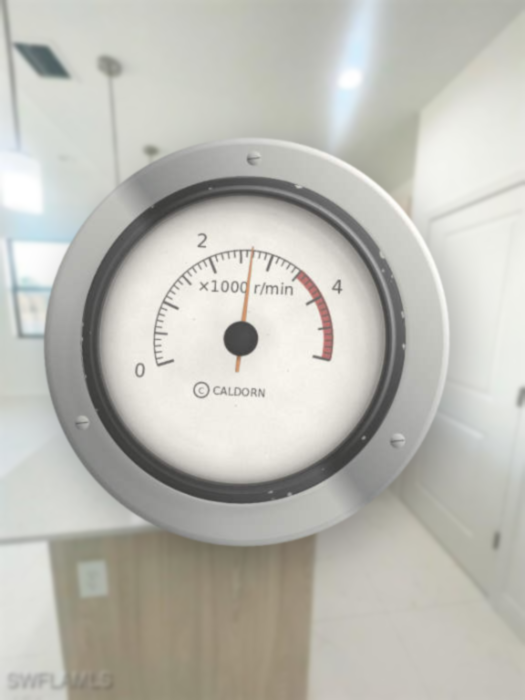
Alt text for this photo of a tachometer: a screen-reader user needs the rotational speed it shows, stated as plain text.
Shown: 2700 rpm
